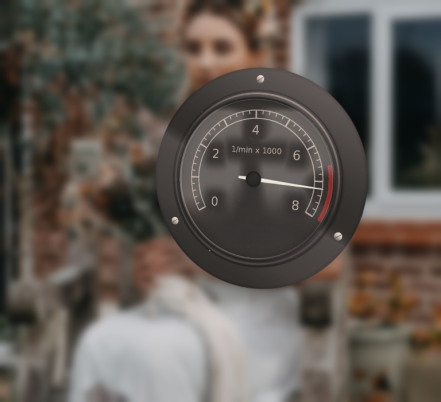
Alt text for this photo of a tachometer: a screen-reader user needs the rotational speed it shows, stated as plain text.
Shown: 7200 rpm
